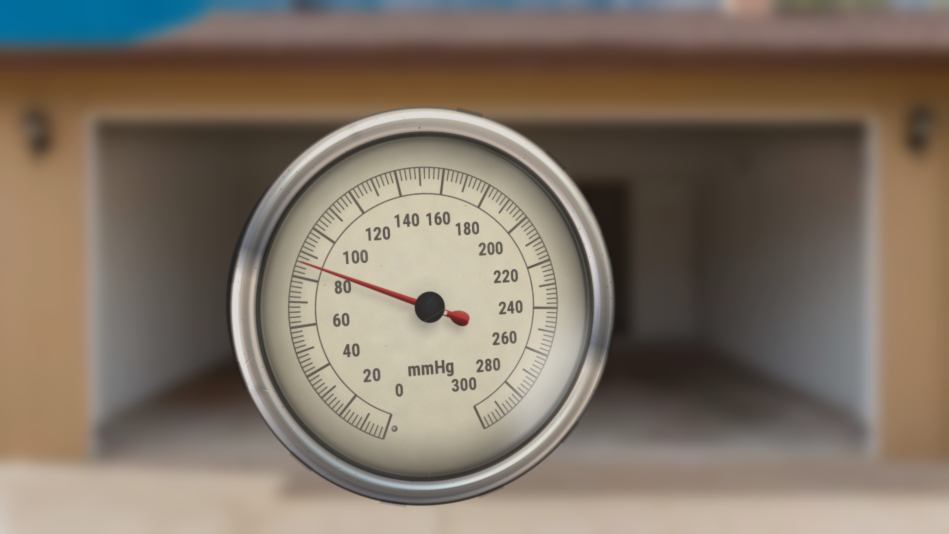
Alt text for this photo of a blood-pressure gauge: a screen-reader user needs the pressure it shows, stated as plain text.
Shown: 86 mmHg
